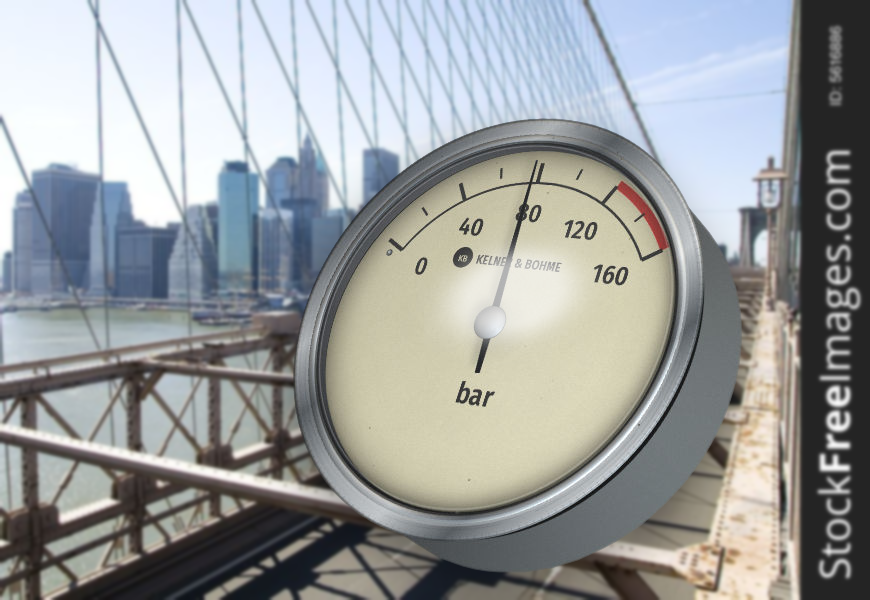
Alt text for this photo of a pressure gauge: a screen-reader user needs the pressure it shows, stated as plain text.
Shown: 80 bar
